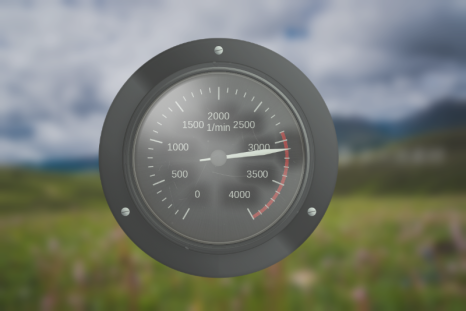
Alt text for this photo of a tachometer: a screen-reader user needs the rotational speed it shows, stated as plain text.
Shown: 3100 rpm
